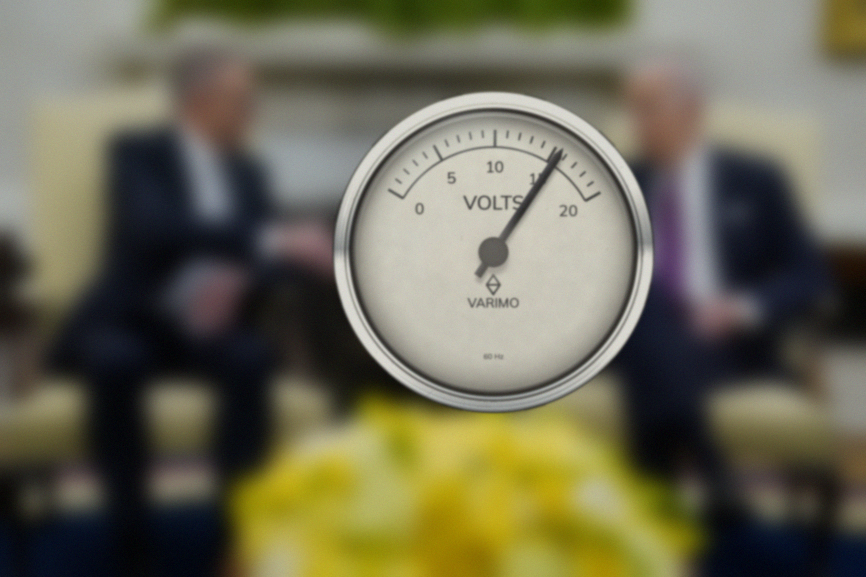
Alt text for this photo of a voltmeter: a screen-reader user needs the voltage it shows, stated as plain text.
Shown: 15.5 V
